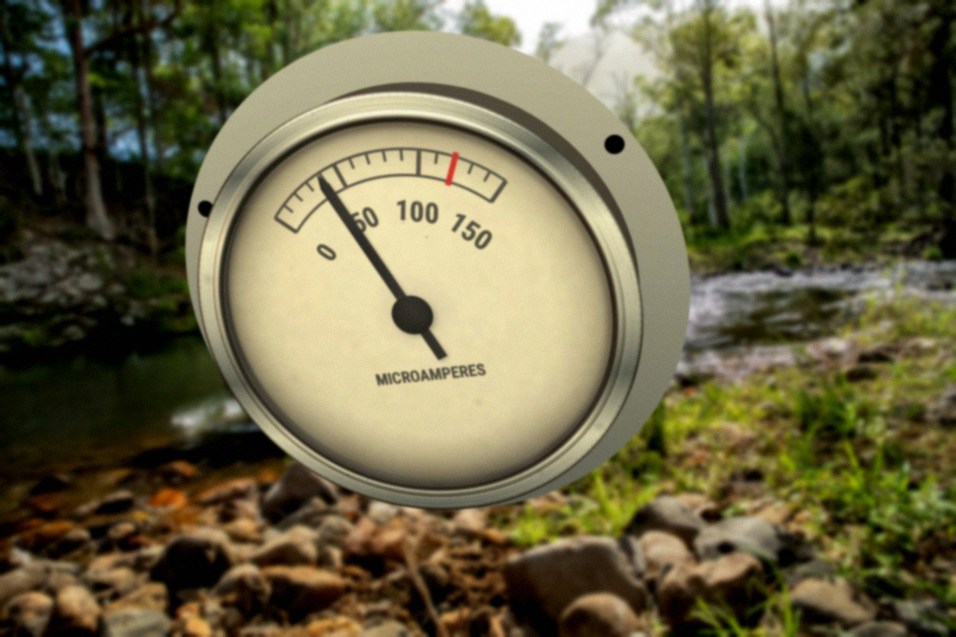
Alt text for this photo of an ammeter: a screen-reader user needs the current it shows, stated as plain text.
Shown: 40 µA
